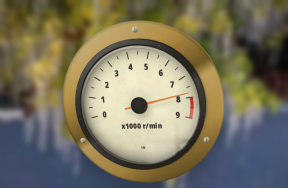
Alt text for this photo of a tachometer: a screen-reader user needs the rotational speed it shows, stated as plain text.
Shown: 7750 rpm
